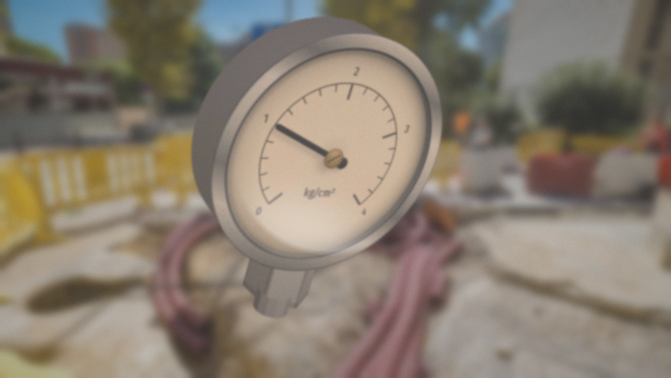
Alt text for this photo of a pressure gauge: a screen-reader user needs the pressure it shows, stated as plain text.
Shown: 1 kg/cm²
